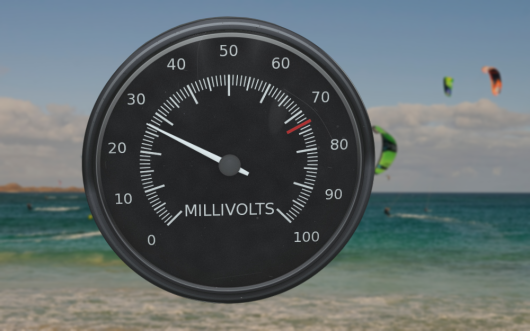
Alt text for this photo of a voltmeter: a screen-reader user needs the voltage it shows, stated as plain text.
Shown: 27 mV
